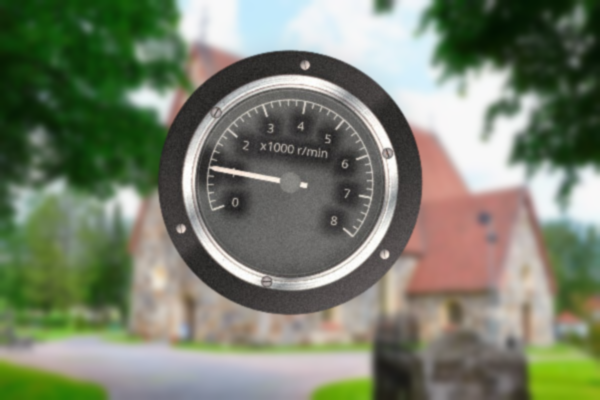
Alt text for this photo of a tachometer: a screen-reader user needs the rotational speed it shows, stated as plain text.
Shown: 1000 rpm
